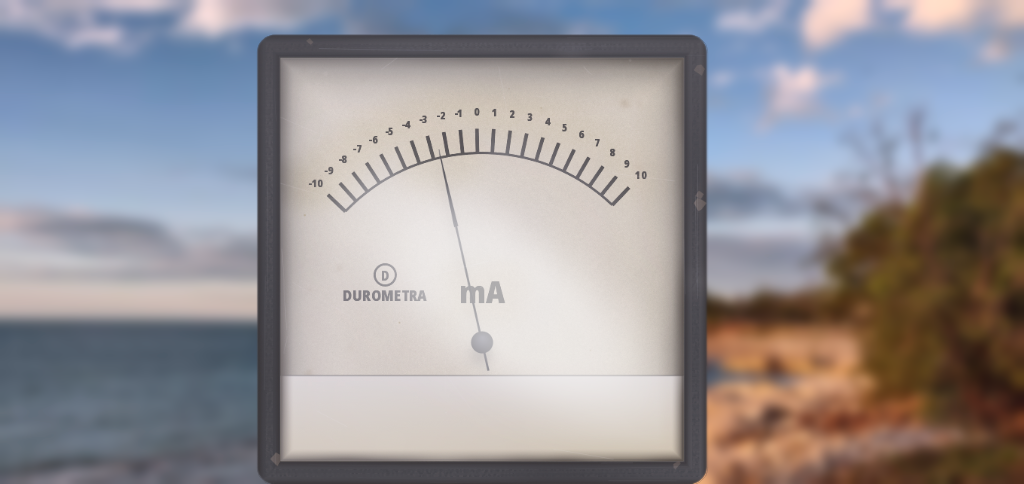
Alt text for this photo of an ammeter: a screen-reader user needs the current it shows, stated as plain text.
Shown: -2.5 mA
